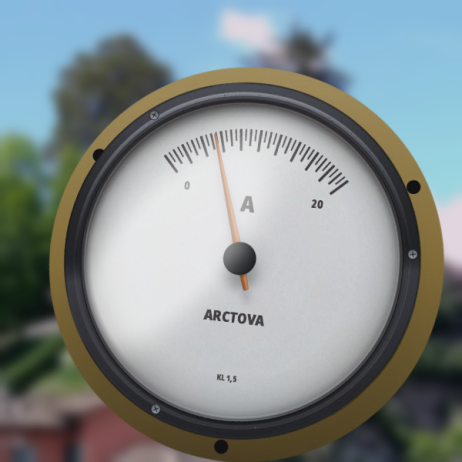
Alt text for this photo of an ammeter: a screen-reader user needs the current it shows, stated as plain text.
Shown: 5.5 A
